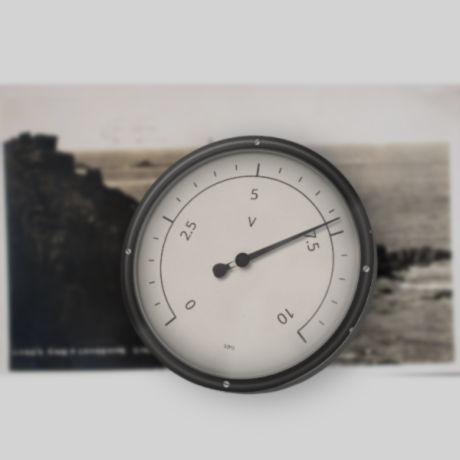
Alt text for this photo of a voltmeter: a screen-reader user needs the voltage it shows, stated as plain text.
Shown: 7.25 V
